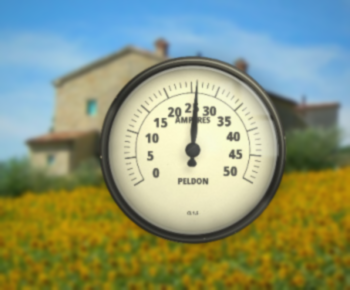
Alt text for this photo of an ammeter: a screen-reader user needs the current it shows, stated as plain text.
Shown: 26 A
